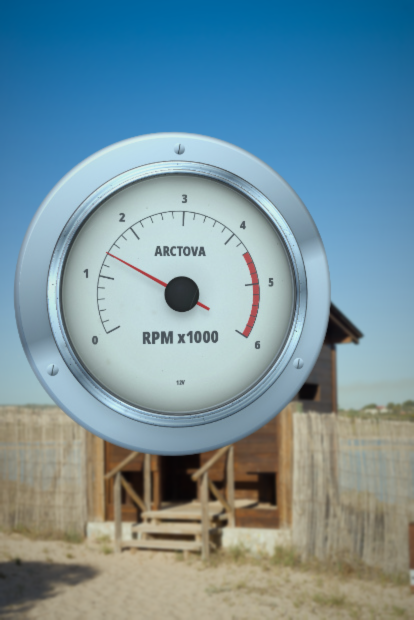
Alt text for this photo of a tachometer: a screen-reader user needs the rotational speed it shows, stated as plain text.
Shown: 1400 rpm
